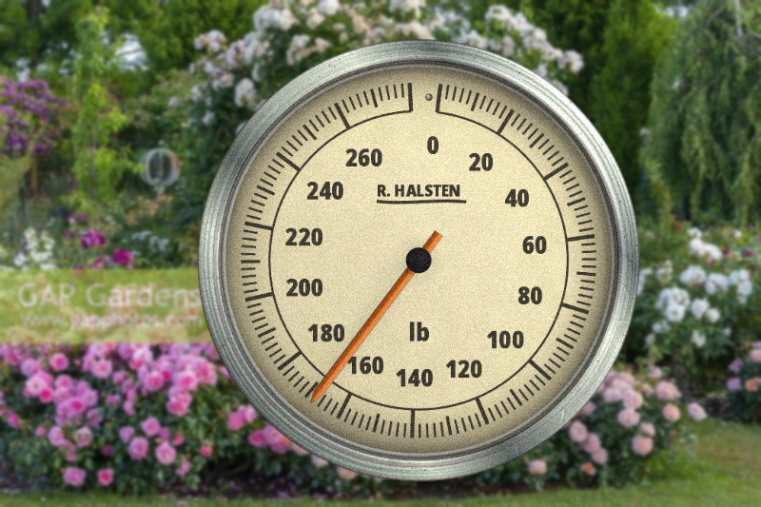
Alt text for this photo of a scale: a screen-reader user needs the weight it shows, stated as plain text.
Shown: 168 lb
